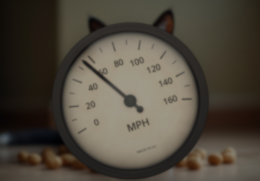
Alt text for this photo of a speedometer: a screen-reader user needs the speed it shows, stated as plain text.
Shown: 55 mph
